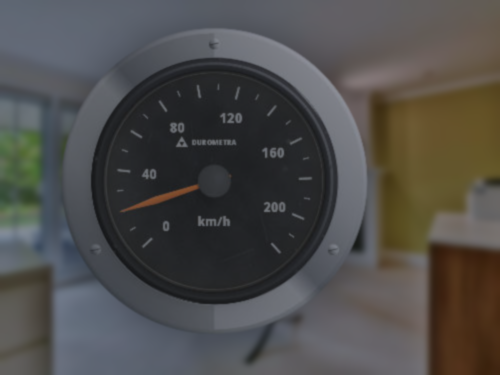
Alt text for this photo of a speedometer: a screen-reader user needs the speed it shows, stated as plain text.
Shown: 20 km/h
